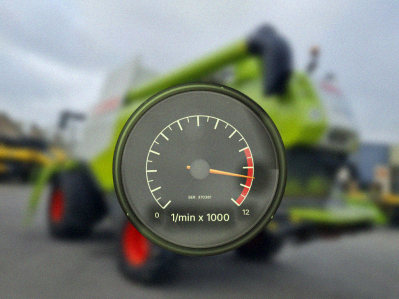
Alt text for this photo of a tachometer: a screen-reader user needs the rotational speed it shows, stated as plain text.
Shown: 10500 rpm
